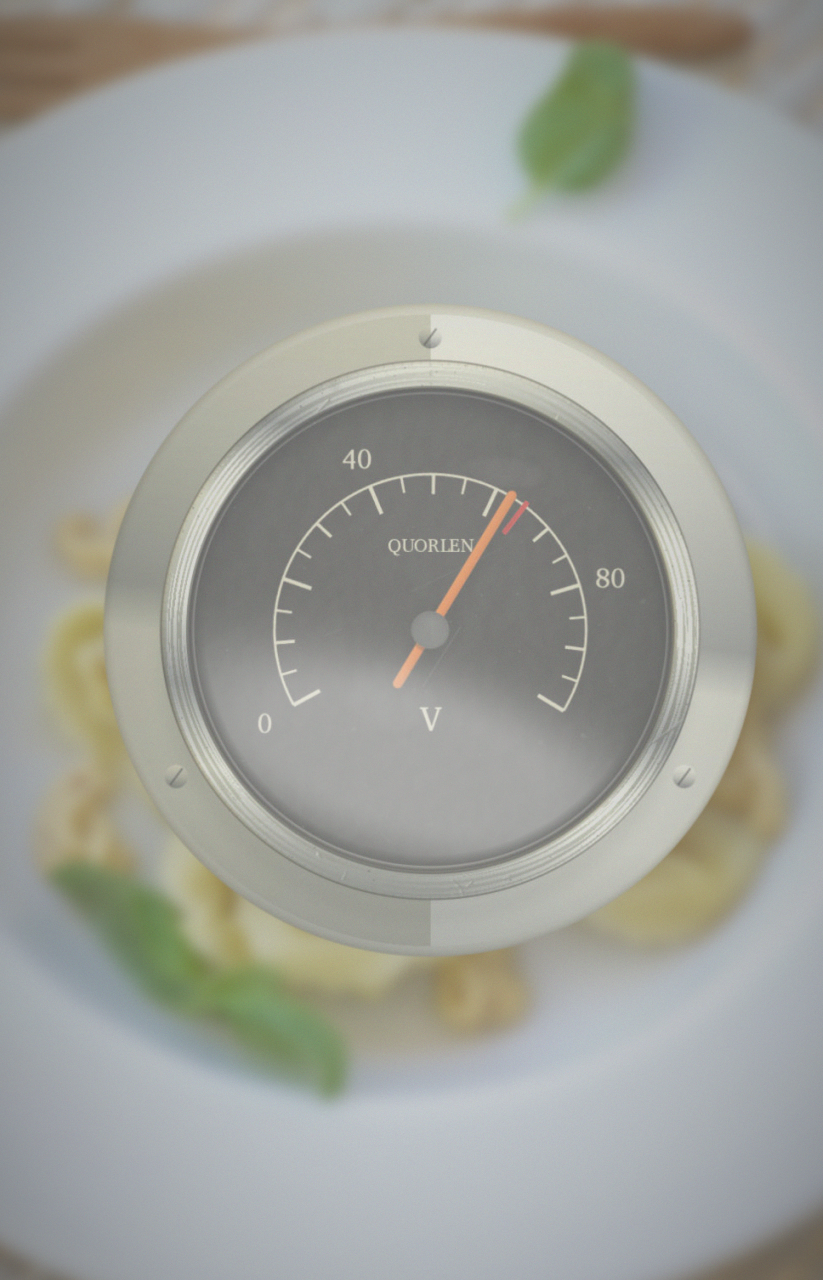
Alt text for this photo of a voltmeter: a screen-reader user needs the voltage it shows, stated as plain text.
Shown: 62.5 V
